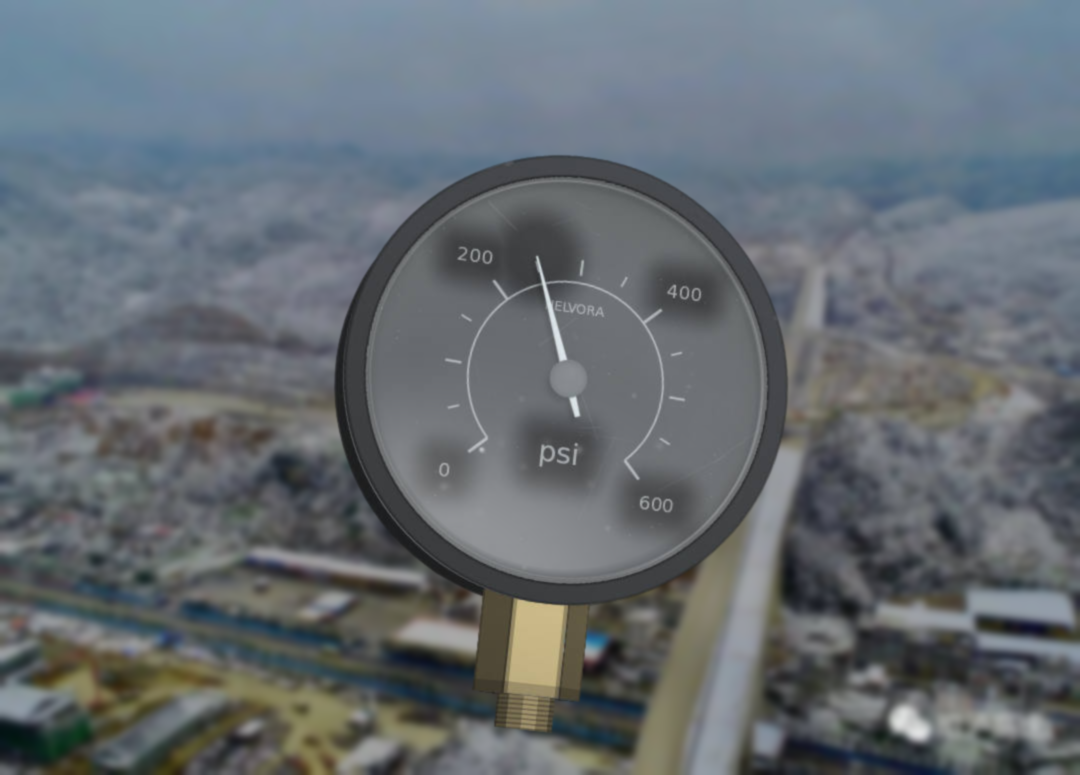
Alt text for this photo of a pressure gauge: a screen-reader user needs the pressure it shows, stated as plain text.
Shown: 250 psi
